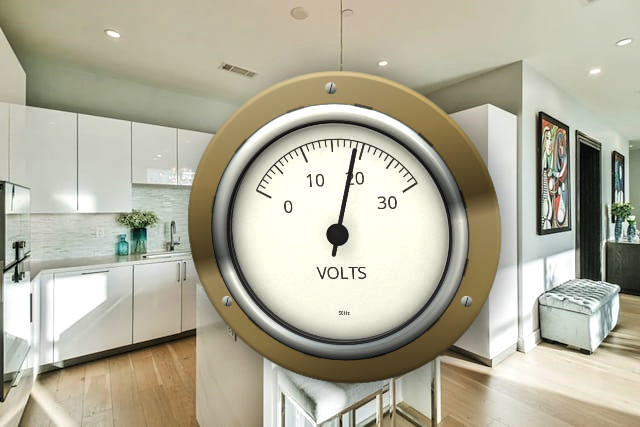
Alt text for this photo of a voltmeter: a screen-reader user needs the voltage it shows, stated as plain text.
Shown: 19 V
